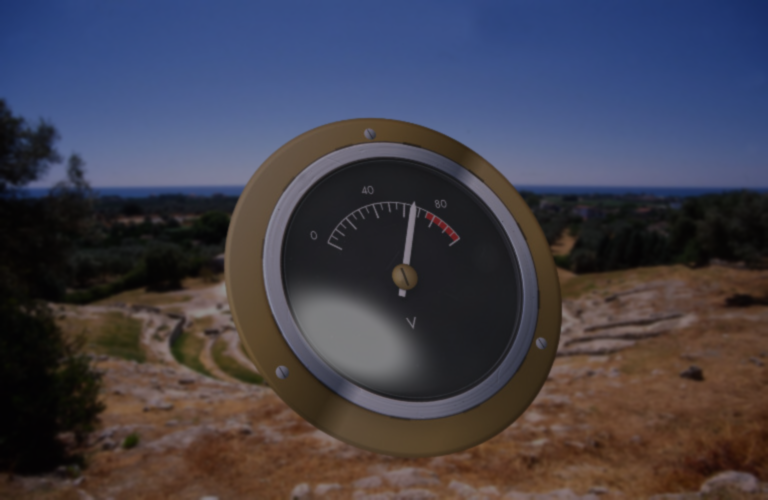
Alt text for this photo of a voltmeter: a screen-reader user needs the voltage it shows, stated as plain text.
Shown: 65 V
